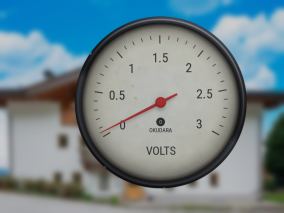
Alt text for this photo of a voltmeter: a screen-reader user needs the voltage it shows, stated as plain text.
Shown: 0.05 V
